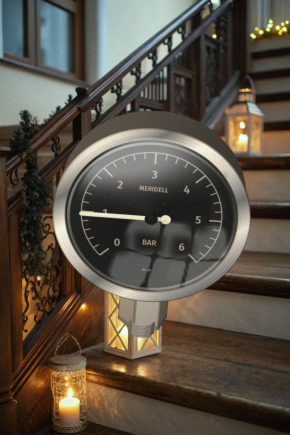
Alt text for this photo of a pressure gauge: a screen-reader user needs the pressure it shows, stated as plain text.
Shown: 1 bar
